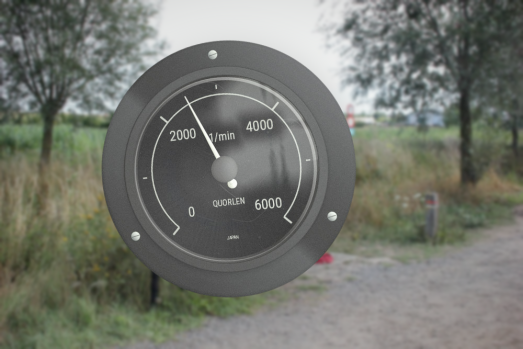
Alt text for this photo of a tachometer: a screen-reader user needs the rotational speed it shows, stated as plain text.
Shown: 2500 rpm
